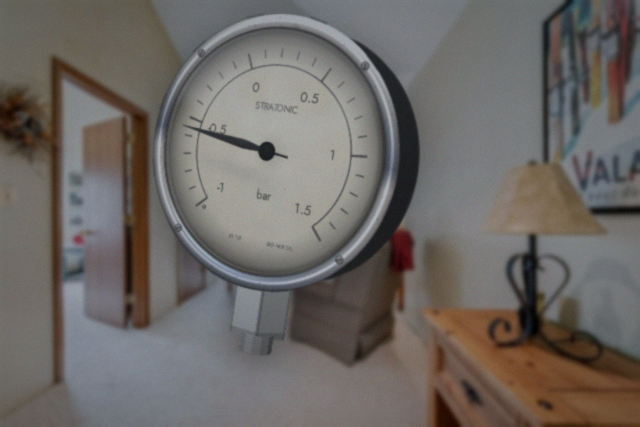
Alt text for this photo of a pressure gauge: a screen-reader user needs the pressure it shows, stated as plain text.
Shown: -0.55 bar
